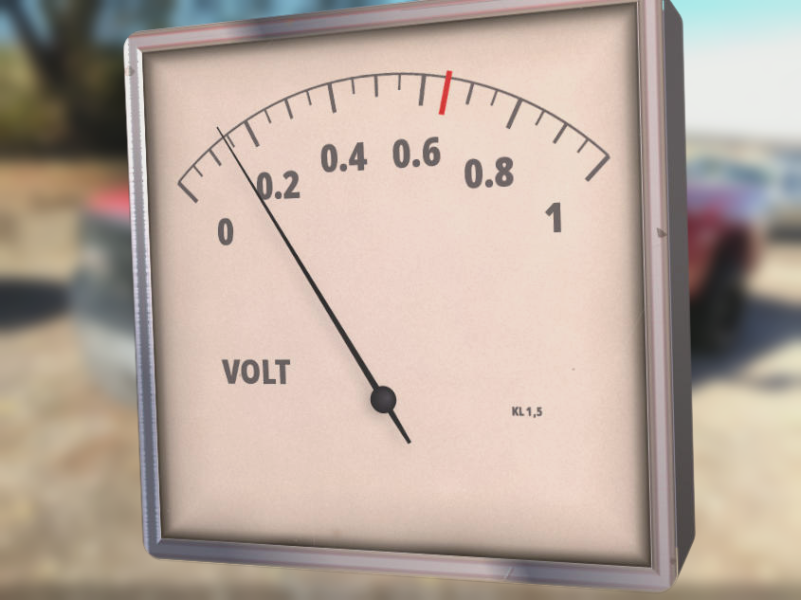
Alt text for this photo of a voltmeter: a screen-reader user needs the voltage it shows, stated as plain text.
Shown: 0.15 V
